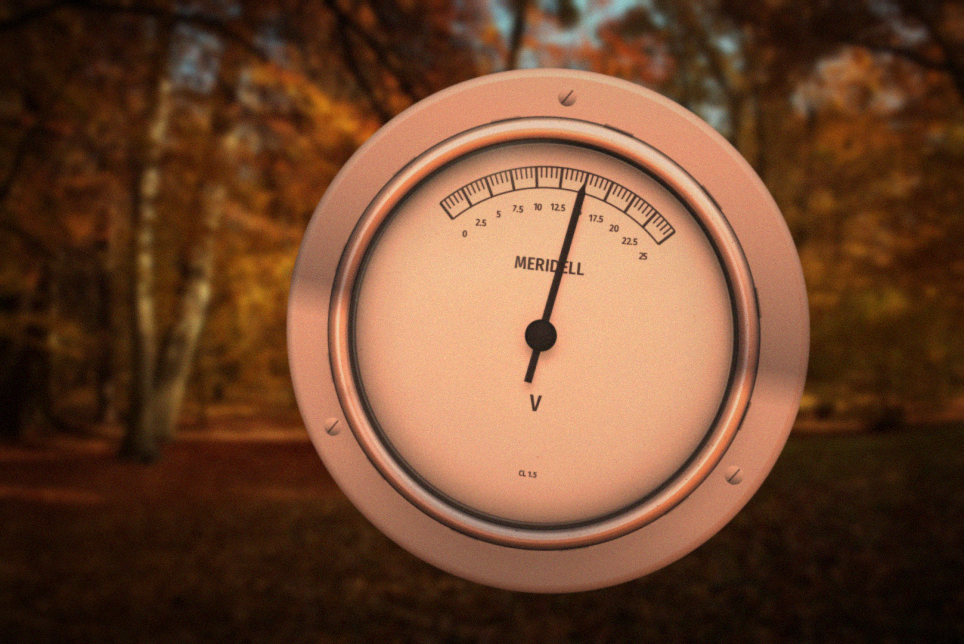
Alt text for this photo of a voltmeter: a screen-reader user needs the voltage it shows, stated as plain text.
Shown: 15 V
